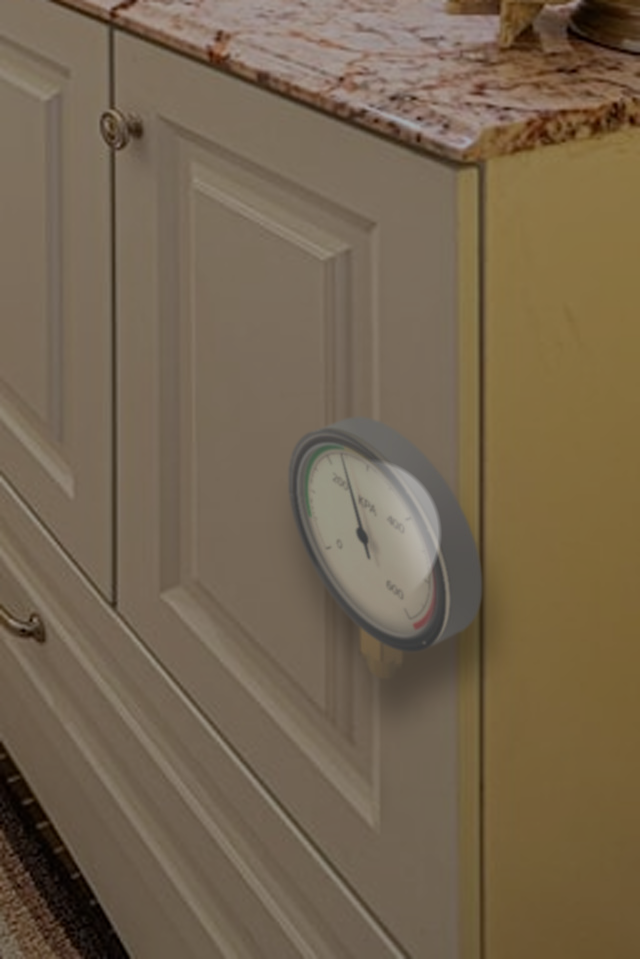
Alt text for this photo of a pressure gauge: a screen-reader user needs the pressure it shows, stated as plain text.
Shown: 250 kPa
